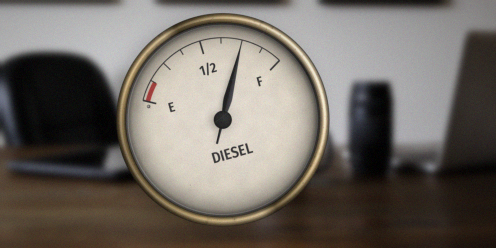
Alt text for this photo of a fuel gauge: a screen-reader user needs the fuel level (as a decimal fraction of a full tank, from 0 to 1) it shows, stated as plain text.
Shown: 0.75
